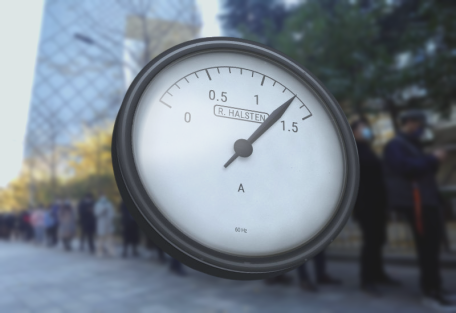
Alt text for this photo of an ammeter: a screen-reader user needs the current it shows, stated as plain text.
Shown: 1.3 A
